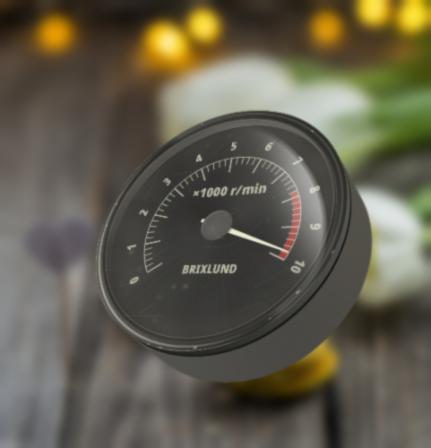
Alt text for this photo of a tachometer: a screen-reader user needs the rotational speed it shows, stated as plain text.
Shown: 9800 rpm
